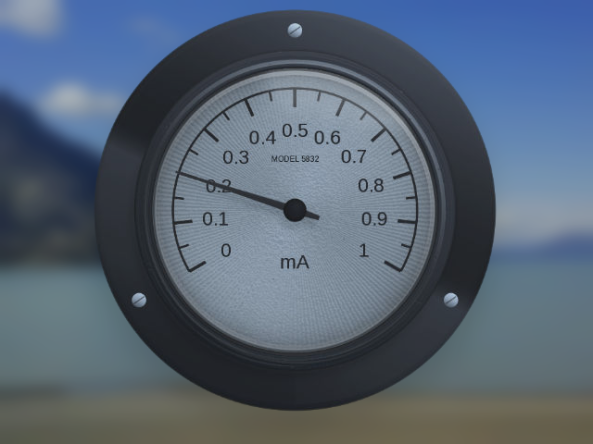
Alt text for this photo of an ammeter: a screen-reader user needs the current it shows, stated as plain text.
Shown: 0.2 mA
